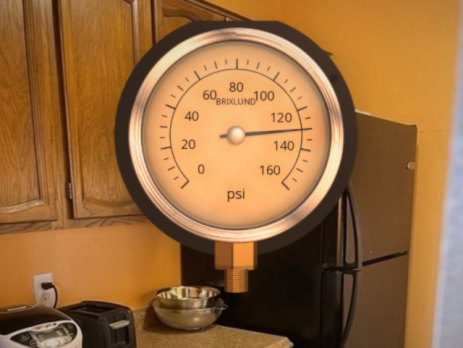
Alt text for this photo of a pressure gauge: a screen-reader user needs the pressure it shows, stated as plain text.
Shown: 130 psi
